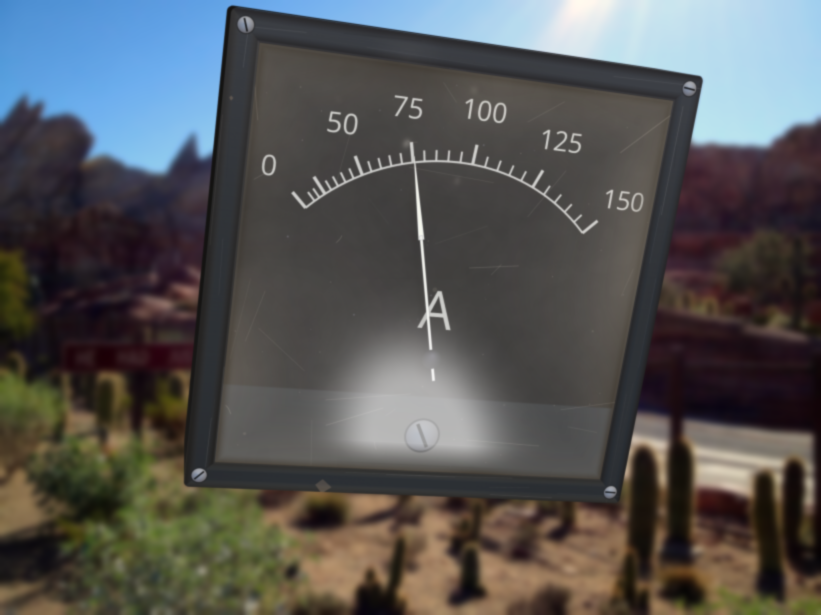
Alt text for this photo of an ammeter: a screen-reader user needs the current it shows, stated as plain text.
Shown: 75 A
